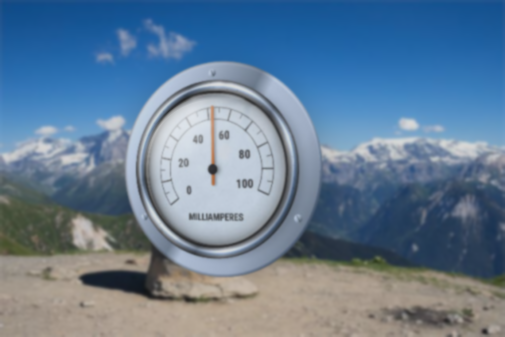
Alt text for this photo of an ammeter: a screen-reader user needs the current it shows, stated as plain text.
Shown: 52.5 mA
